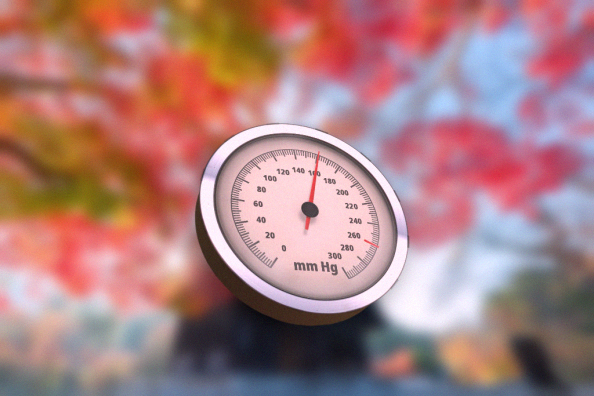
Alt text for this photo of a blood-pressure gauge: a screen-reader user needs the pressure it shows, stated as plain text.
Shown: 160 mmHg
